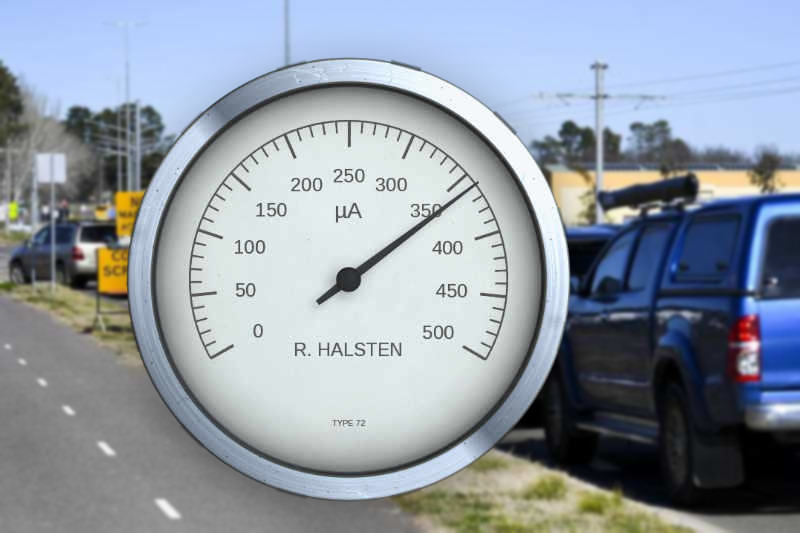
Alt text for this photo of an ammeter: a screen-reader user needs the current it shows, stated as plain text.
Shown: 360 µA
